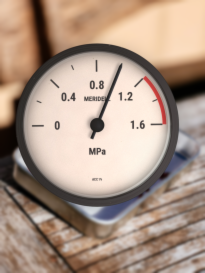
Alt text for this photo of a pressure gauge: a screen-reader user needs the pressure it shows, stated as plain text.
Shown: 1 MPa
